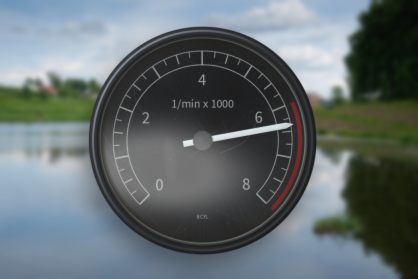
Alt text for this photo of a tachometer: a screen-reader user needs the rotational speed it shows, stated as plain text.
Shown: 6375 rpm
